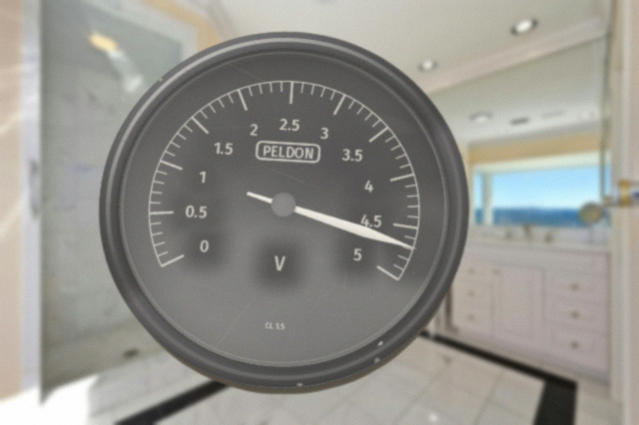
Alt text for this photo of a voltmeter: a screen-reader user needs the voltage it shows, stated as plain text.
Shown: 4.7 V
